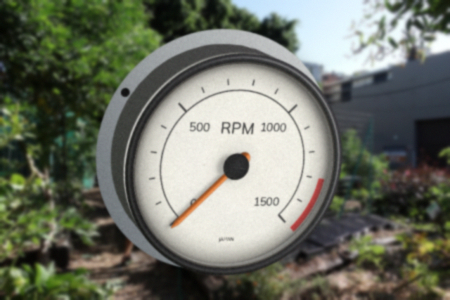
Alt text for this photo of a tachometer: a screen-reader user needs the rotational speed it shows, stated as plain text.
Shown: 0 rpm
